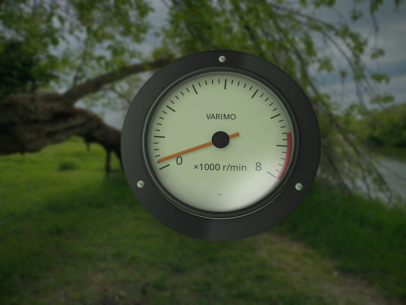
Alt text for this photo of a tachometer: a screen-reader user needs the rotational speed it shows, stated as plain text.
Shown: 200 rpm
